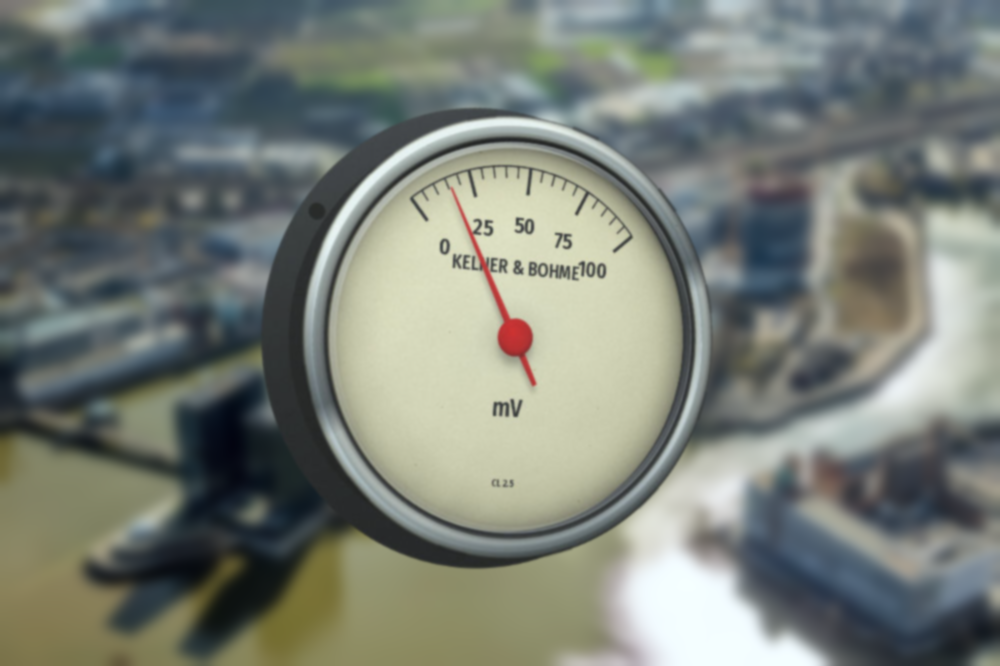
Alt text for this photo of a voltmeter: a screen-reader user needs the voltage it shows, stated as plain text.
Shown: 15 mV
